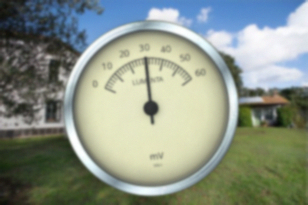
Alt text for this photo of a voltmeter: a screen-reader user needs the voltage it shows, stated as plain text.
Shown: 30 mV
